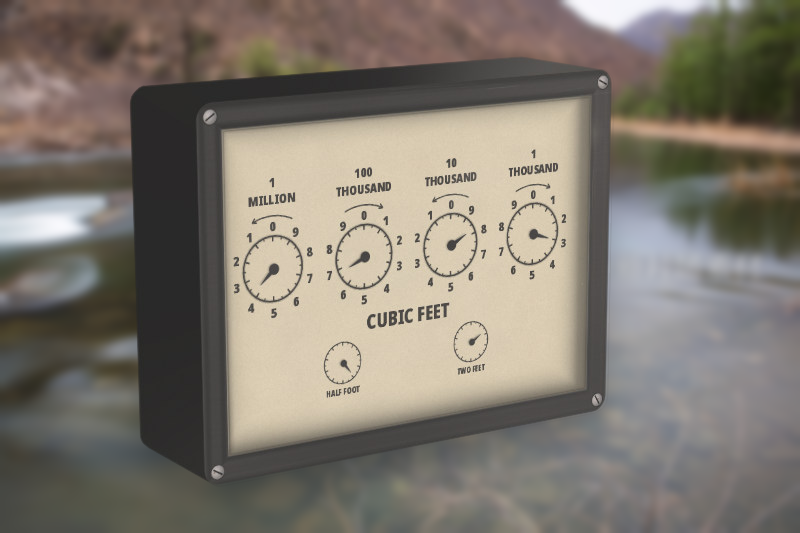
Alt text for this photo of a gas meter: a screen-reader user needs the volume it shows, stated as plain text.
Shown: 368300 ft³
